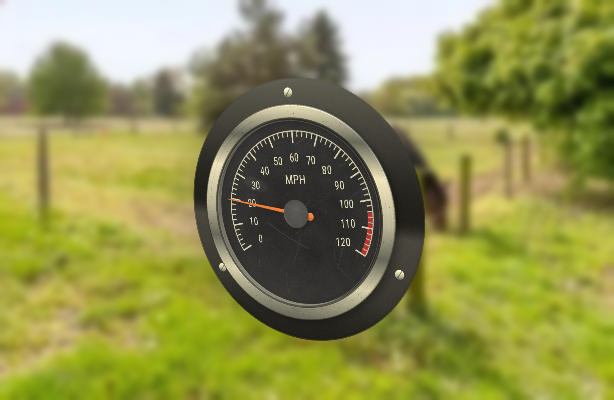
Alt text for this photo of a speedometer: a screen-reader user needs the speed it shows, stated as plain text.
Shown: 20 mph
